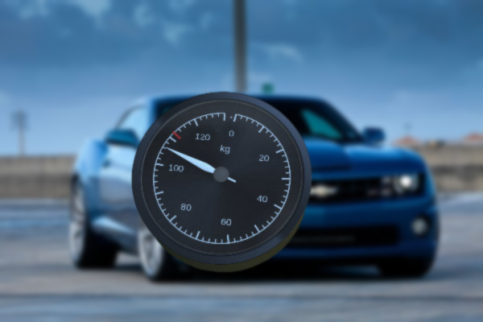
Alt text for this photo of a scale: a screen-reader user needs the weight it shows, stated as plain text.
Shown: 106 kg
